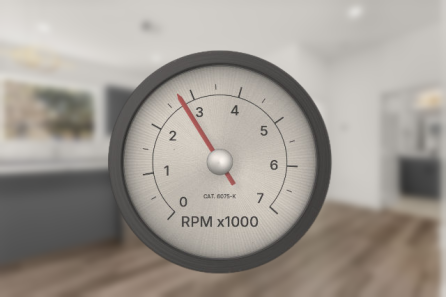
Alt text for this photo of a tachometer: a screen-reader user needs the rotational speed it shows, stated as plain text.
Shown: 2750 rpm
